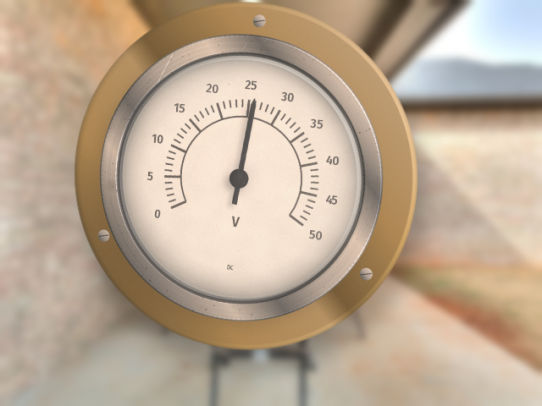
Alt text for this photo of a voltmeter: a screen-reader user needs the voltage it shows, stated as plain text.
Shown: 26 V
